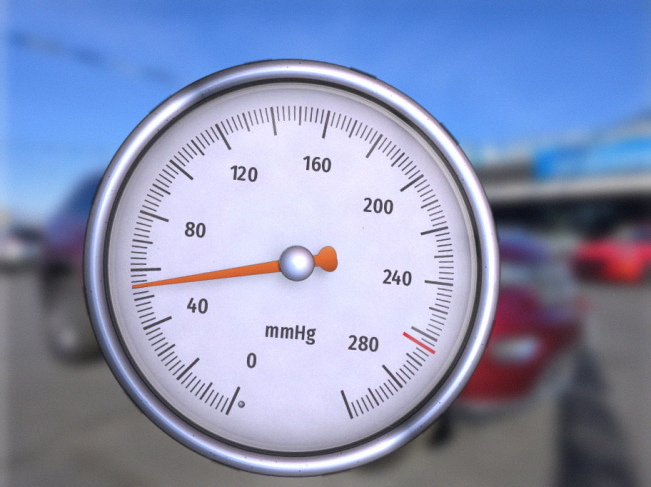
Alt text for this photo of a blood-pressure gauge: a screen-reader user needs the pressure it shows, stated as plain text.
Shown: 54 mmHg
